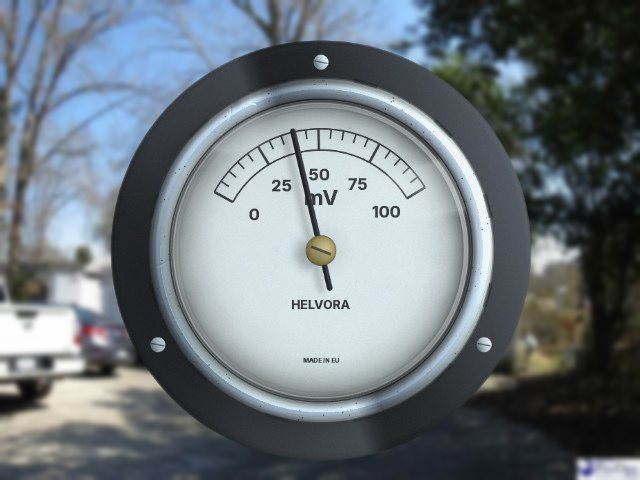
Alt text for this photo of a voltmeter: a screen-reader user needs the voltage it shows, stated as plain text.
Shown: 40 mV
